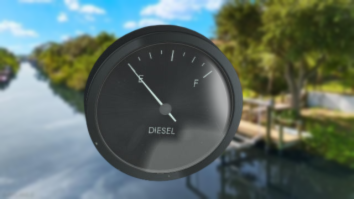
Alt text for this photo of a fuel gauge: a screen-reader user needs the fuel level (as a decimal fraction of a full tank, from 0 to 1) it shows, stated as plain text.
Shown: 0
